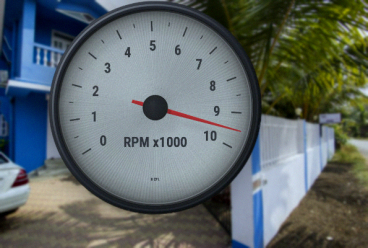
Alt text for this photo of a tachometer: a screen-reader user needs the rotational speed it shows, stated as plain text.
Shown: 9500 rpm
